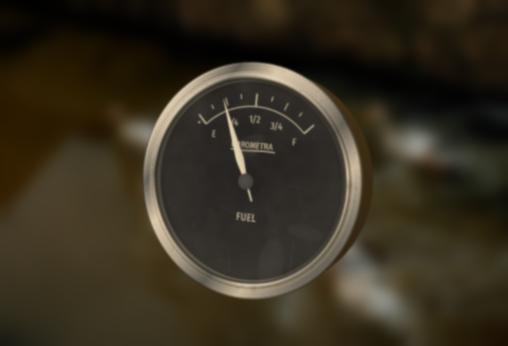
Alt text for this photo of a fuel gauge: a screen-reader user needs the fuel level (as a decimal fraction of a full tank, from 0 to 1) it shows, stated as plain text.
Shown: 0.25
